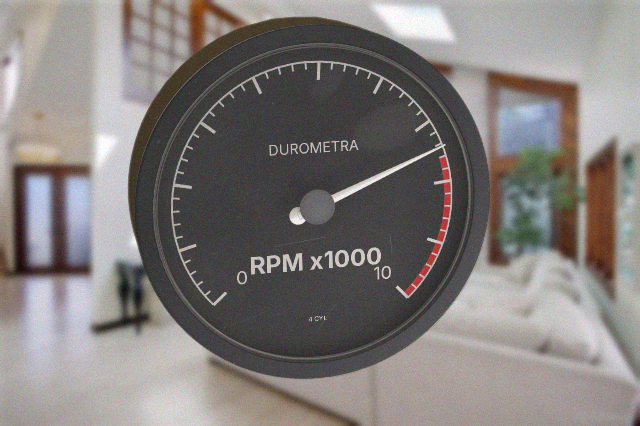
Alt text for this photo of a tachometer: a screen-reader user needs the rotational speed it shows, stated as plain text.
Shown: 7400 rpm
